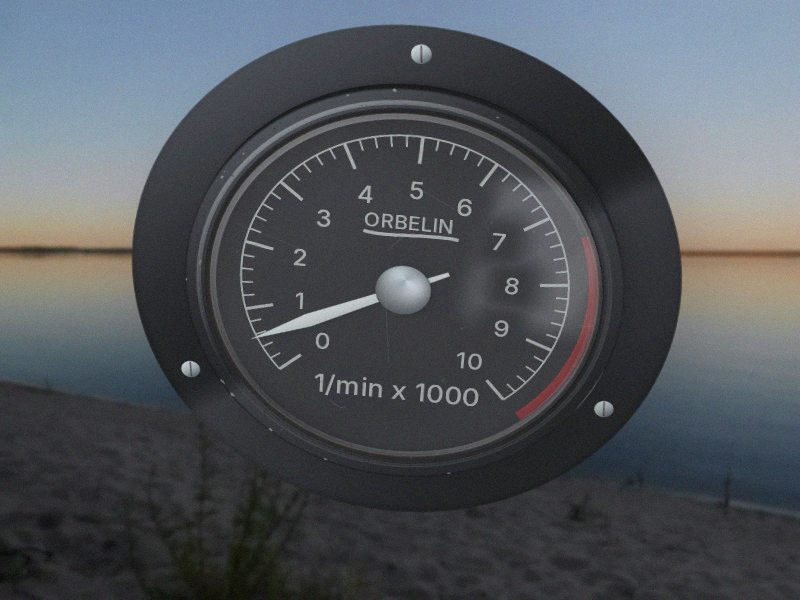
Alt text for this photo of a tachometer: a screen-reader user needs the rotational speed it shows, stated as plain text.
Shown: 600 rpm
